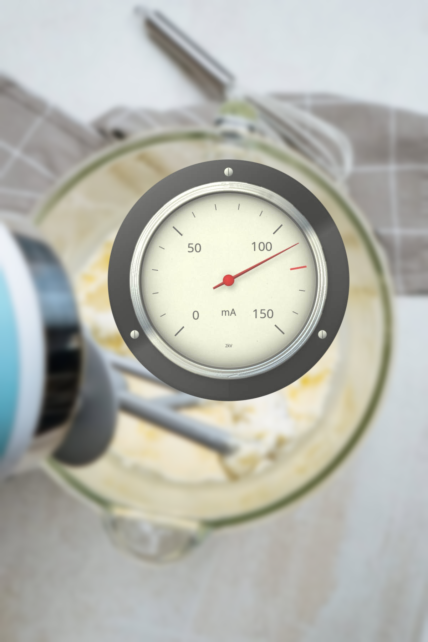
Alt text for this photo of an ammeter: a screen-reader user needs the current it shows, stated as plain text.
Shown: 110 mA
